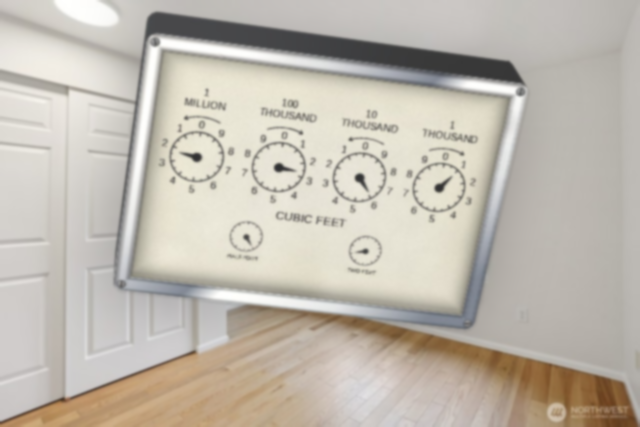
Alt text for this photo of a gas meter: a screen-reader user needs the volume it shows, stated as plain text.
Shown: 226100 ft³
